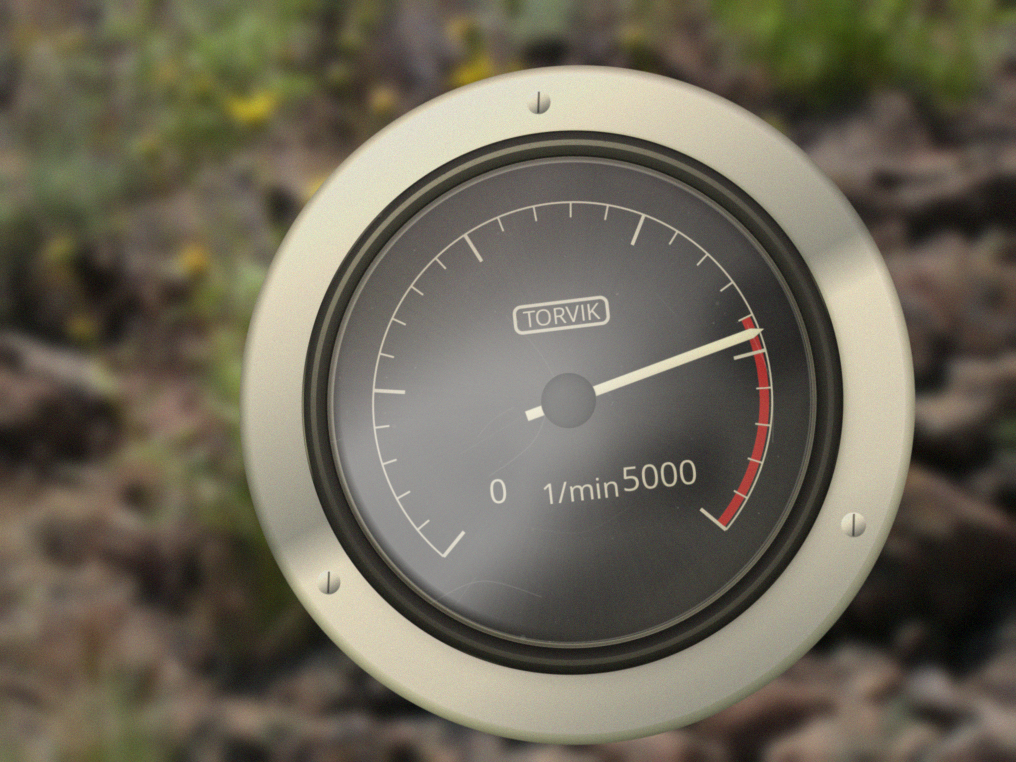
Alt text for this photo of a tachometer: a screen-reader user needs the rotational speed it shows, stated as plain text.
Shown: 3900 rpm
